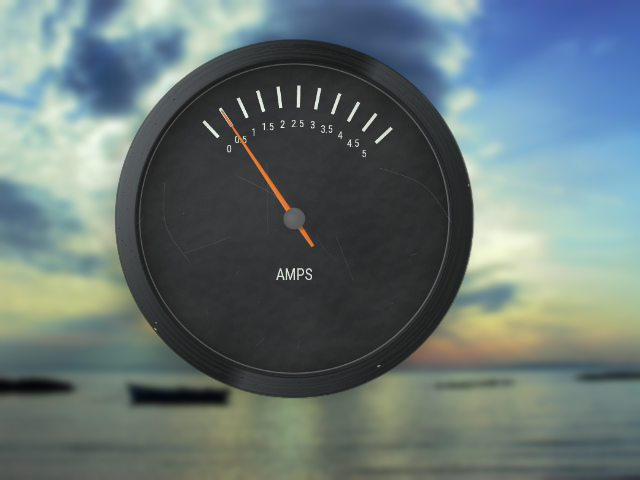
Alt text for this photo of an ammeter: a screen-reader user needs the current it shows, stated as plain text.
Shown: 0.5 A
